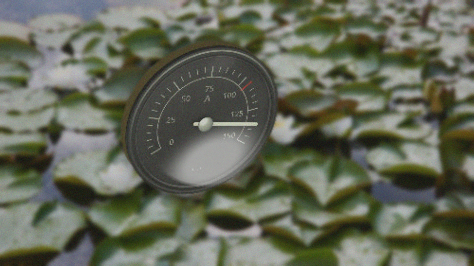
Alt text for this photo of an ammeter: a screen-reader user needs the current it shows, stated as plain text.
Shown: 135 A
